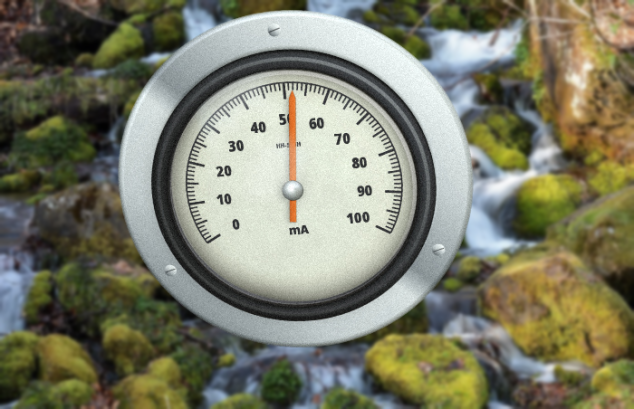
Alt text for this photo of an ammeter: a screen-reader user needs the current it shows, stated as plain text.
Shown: 52 mA
